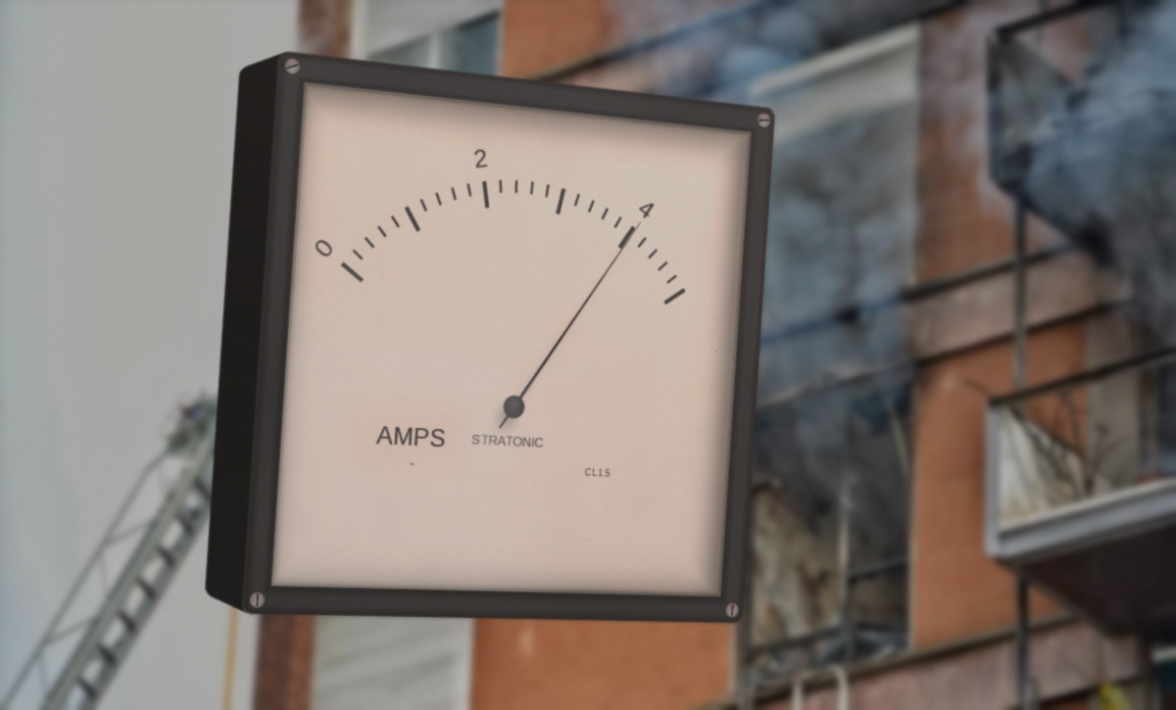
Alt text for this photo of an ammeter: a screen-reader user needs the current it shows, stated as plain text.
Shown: 4 A
